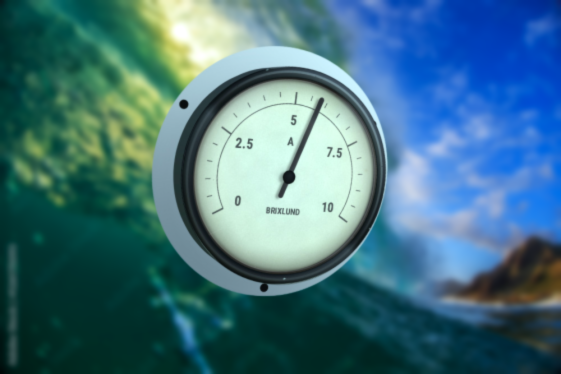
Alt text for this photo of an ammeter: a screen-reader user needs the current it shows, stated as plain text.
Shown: 5.75 A
